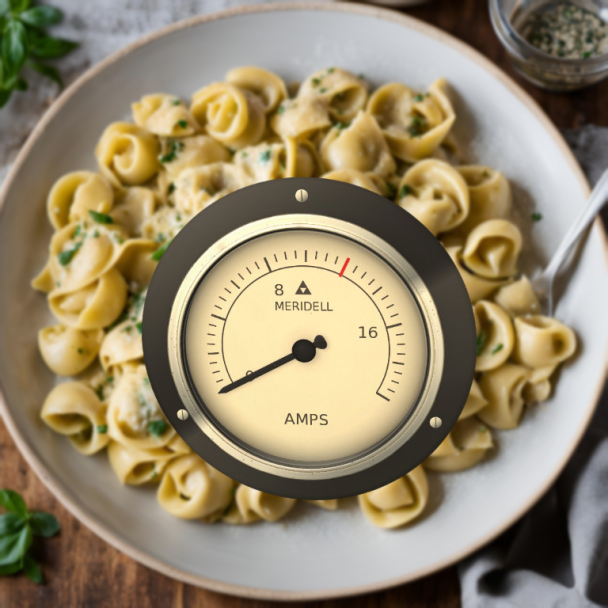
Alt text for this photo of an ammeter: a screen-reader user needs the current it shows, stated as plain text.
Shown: 0 A
